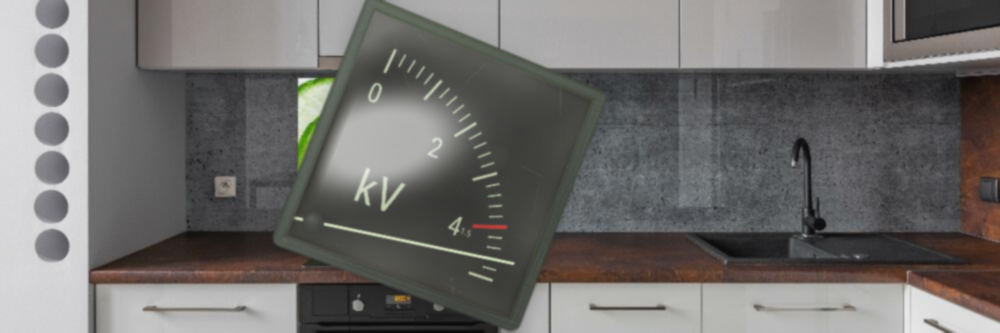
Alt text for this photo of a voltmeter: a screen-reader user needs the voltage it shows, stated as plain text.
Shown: 4.6 kV
